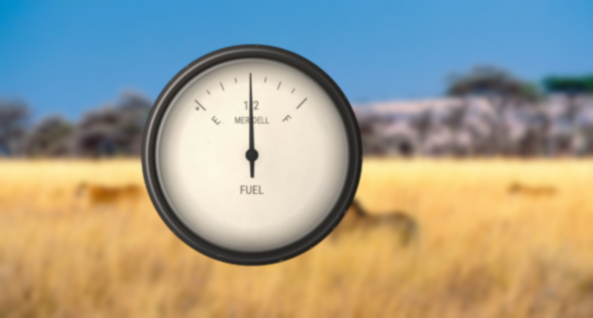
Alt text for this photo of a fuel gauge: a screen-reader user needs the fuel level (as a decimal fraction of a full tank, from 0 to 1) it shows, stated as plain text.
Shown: 0.5
